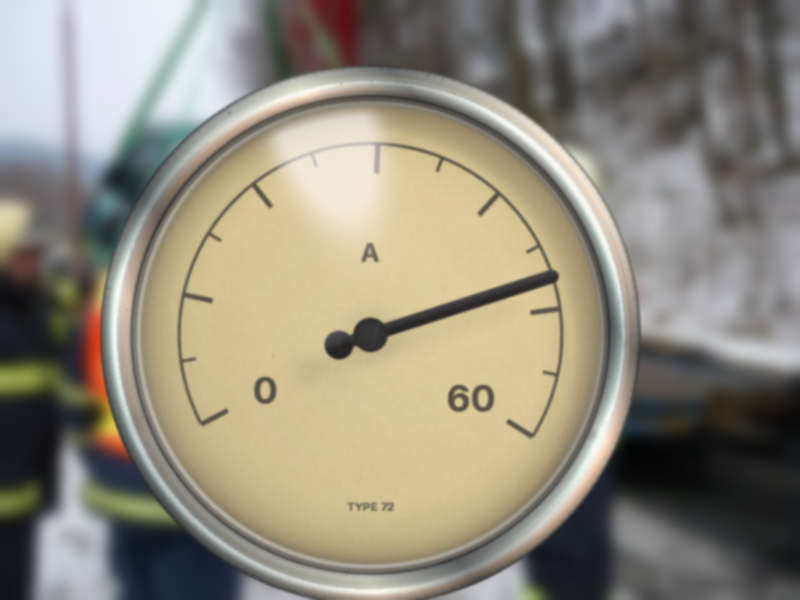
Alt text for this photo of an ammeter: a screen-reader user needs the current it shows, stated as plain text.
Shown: 47.5 A
